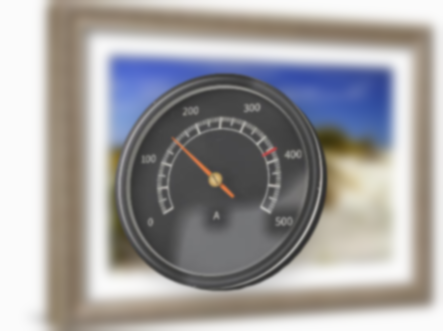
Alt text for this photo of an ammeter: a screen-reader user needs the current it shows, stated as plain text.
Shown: 150 A
